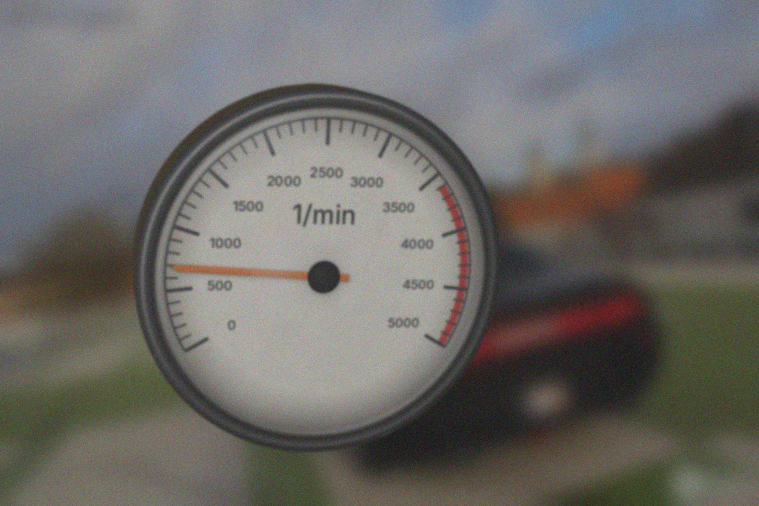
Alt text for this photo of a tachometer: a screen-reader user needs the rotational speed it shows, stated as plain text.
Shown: 700 rpm
